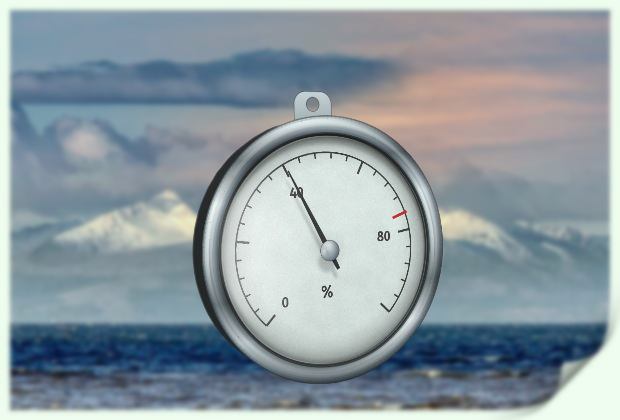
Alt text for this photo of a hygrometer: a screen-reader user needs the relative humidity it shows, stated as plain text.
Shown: 40 %
